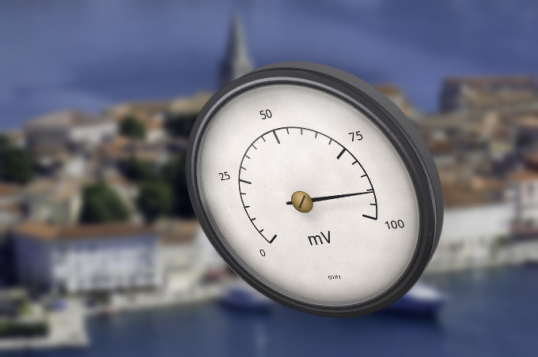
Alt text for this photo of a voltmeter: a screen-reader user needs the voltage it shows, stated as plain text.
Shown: 90 mV
